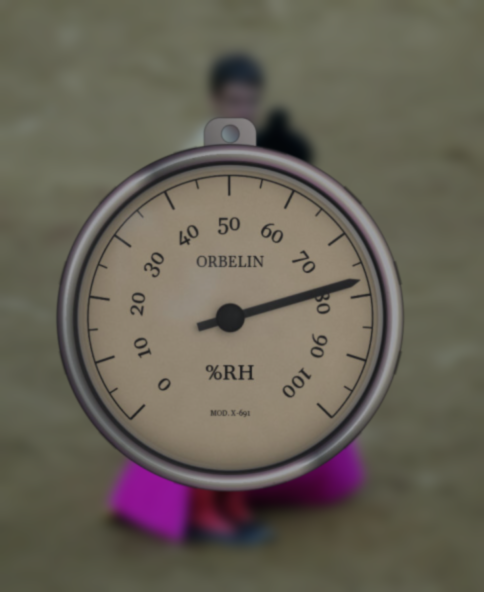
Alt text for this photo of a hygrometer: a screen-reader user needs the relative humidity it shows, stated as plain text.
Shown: 77.5 %
